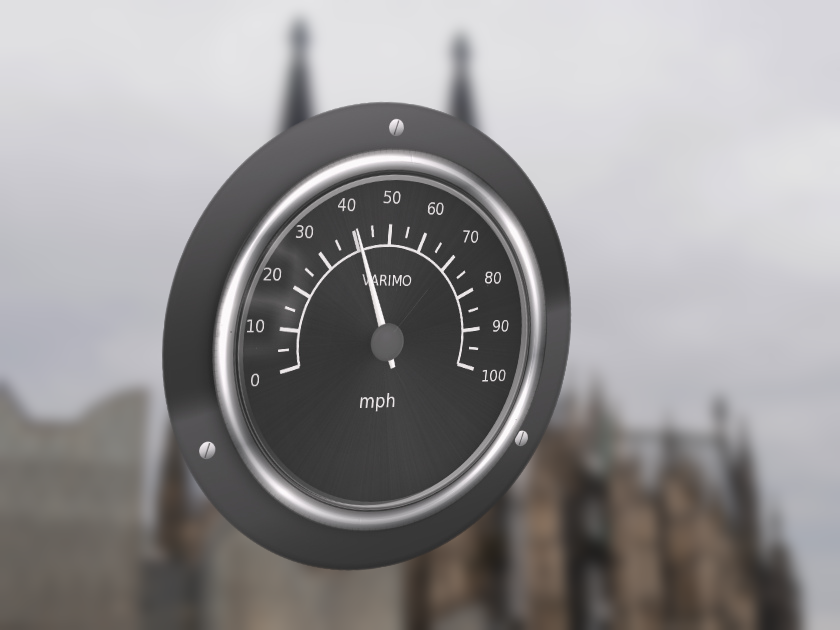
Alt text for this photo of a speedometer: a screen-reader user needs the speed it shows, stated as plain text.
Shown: 40 mph
